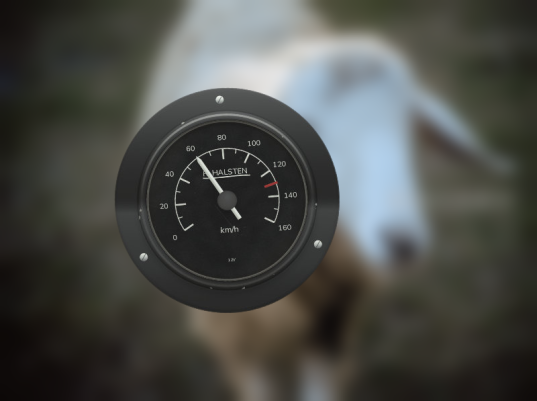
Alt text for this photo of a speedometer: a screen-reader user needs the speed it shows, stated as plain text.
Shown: 60 km/h
